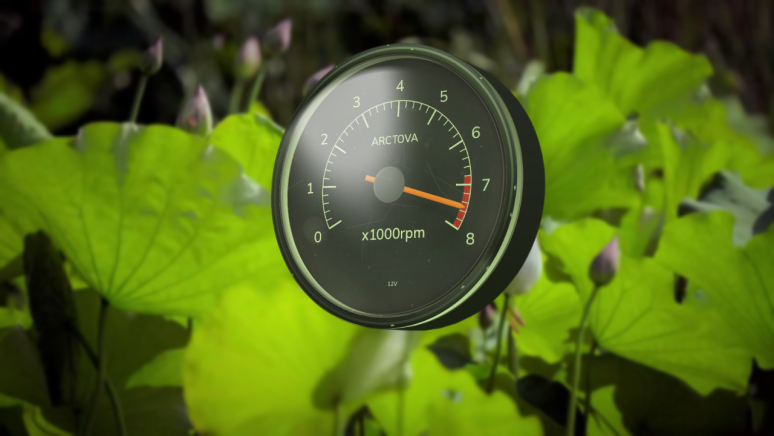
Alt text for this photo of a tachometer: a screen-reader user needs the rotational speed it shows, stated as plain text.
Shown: 7500 rpm
